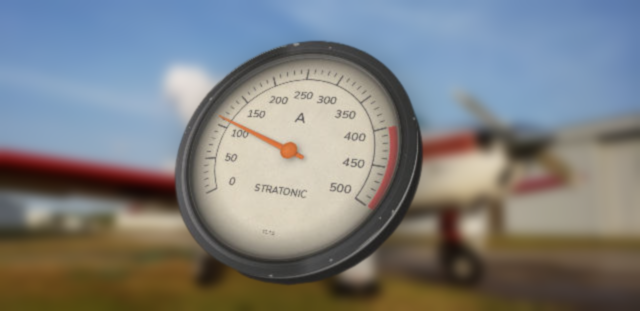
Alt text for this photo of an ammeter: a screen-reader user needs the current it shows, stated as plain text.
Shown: 110 A
